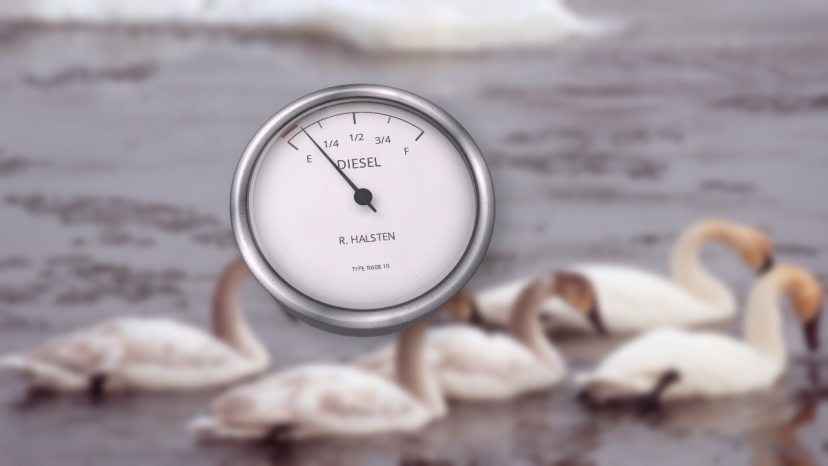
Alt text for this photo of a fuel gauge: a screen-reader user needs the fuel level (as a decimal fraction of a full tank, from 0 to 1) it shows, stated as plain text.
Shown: 0.125
